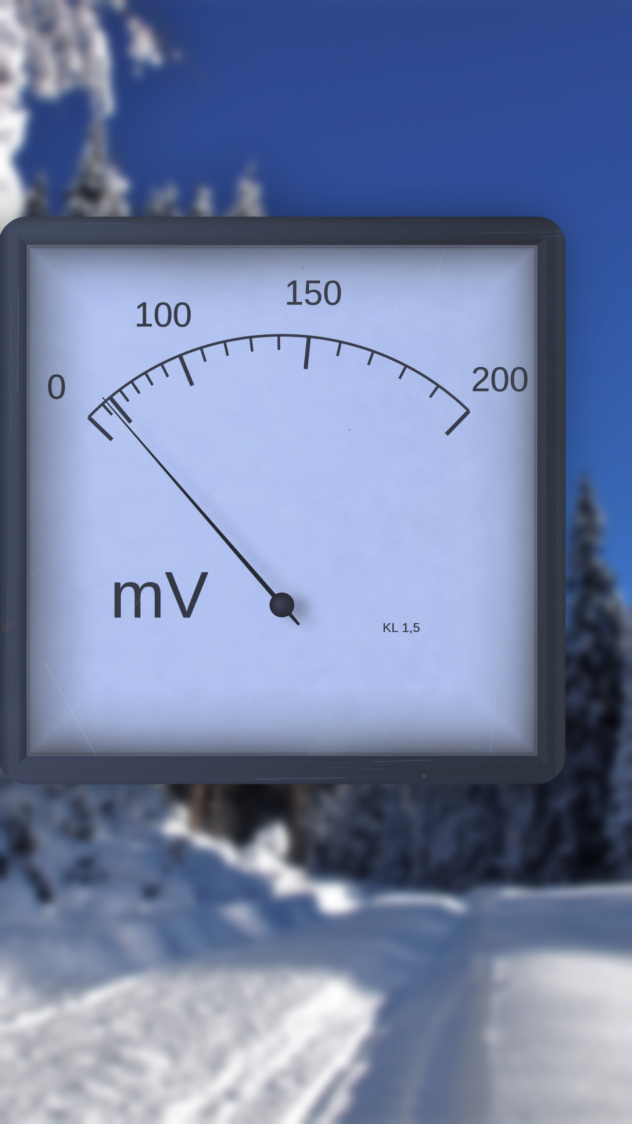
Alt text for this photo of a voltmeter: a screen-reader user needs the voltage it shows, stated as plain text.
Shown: 45 mV
